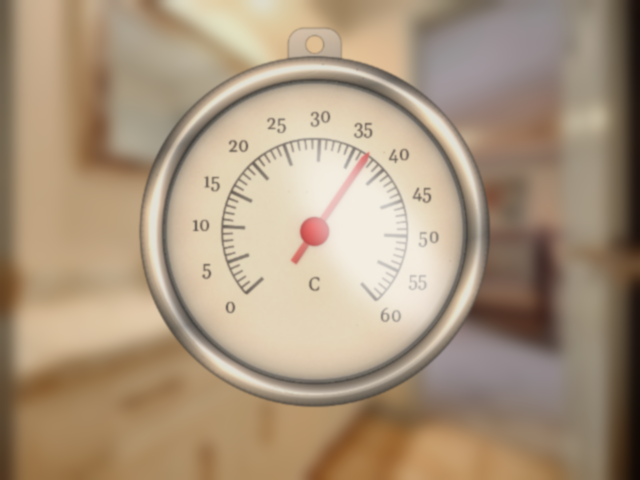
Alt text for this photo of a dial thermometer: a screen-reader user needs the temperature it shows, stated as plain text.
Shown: 37 °C
